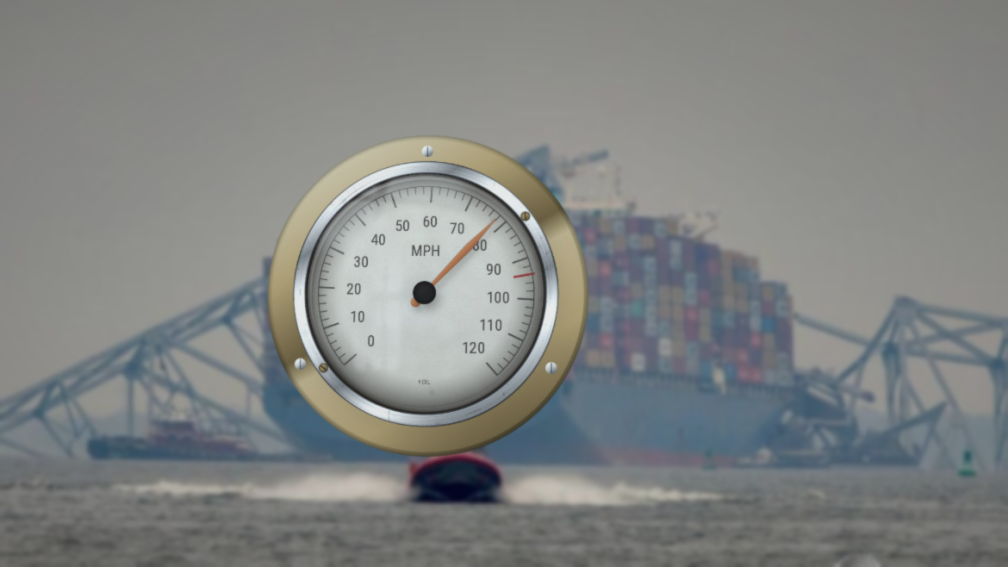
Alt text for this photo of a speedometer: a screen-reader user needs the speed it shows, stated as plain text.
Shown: 78 mph
